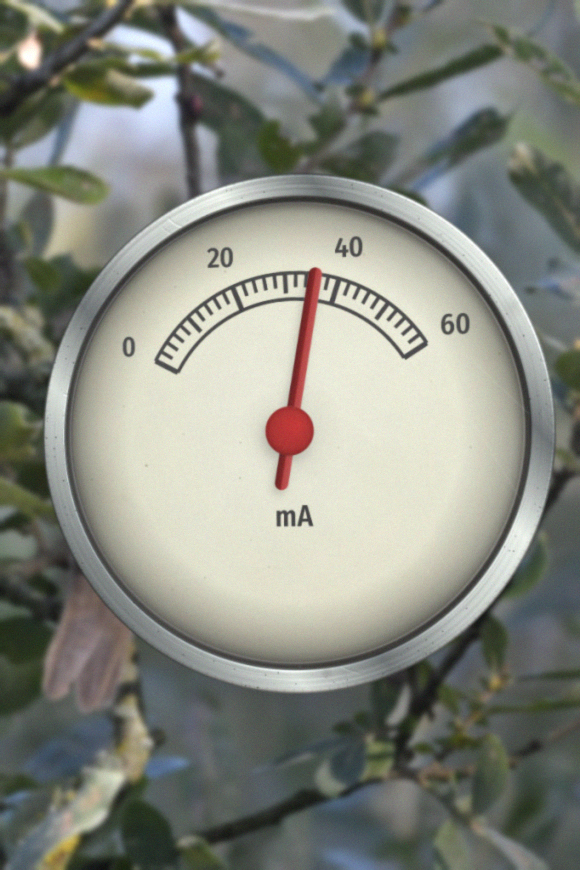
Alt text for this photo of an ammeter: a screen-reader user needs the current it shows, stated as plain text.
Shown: 36 mA
